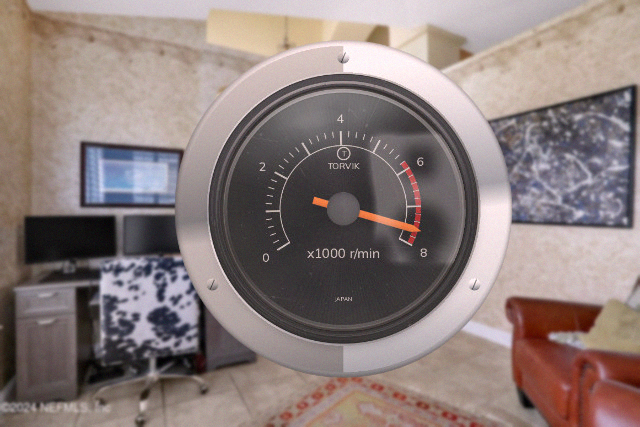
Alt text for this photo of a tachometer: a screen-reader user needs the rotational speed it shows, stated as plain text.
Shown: 7600 rpm
